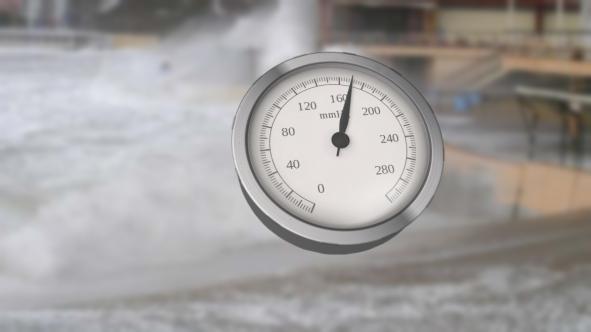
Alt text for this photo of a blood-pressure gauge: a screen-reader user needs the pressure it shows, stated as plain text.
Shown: 170 mmHg
